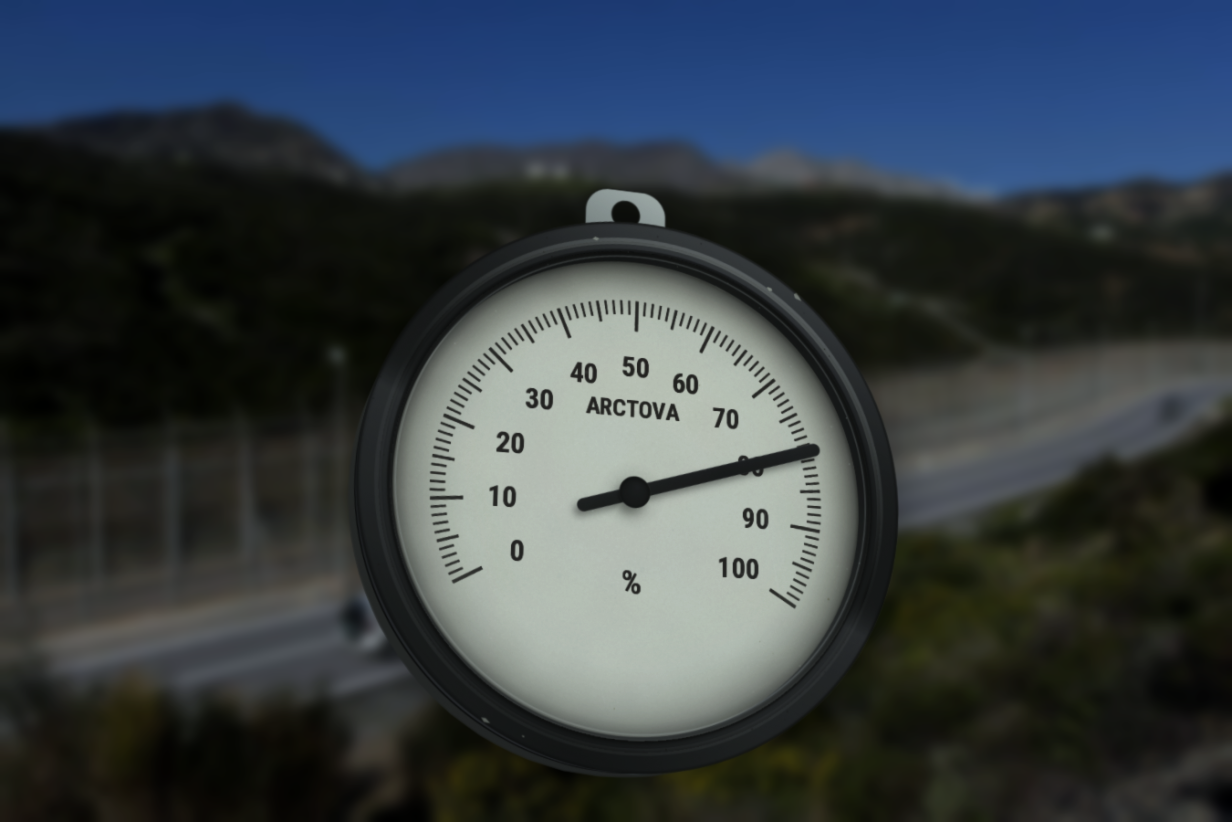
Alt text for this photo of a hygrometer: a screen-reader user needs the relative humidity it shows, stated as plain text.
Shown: 80 %
